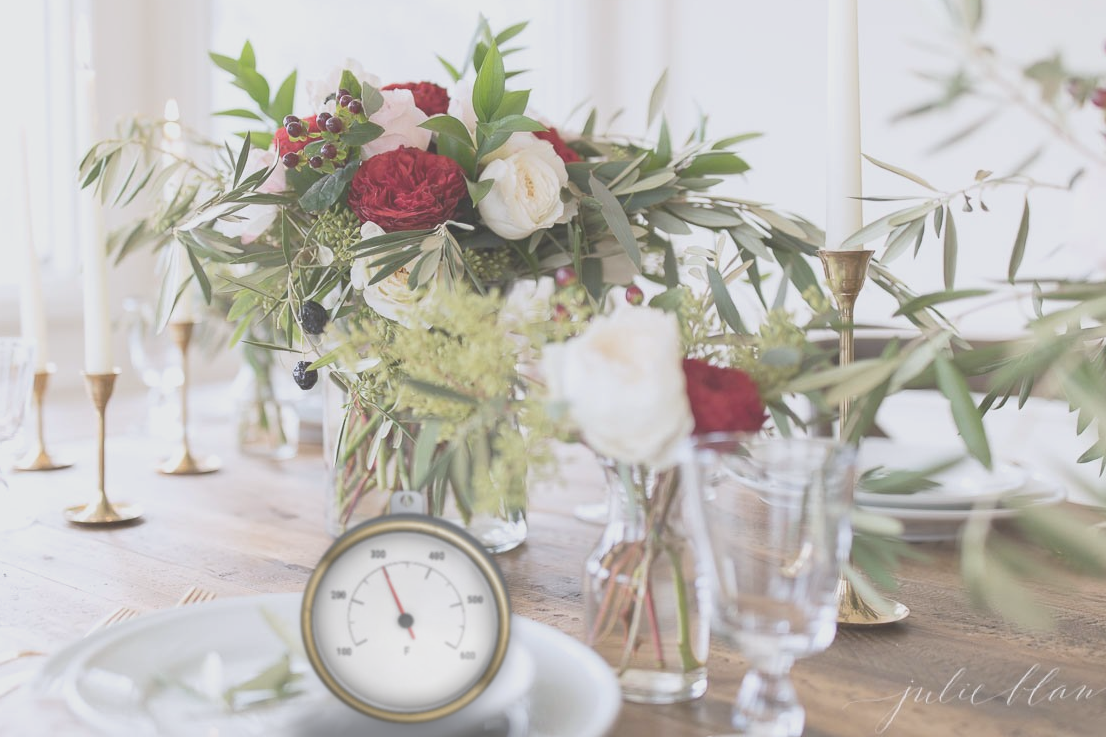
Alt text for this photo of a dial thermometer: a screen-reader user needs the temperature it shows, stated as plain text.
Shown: 300 °F
